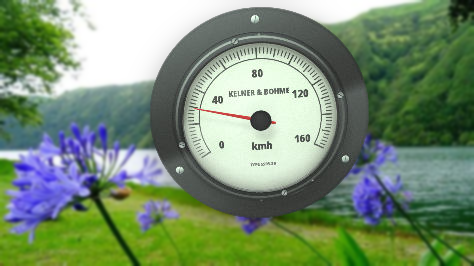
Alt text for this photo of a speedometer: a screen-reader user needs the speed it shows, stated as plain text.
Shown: 30 km/h
